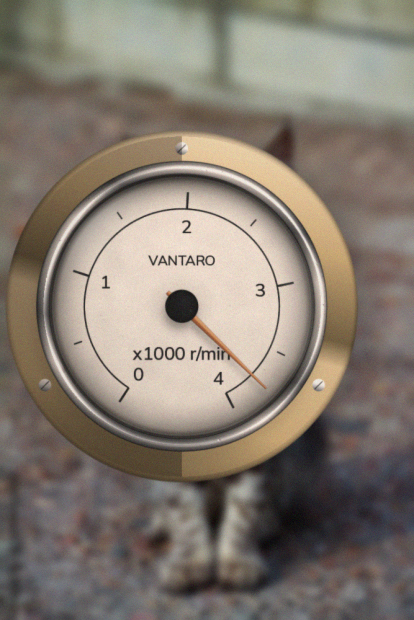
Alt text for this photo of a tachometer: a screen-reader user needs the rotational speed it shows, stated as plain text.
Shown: 3750 rpm
